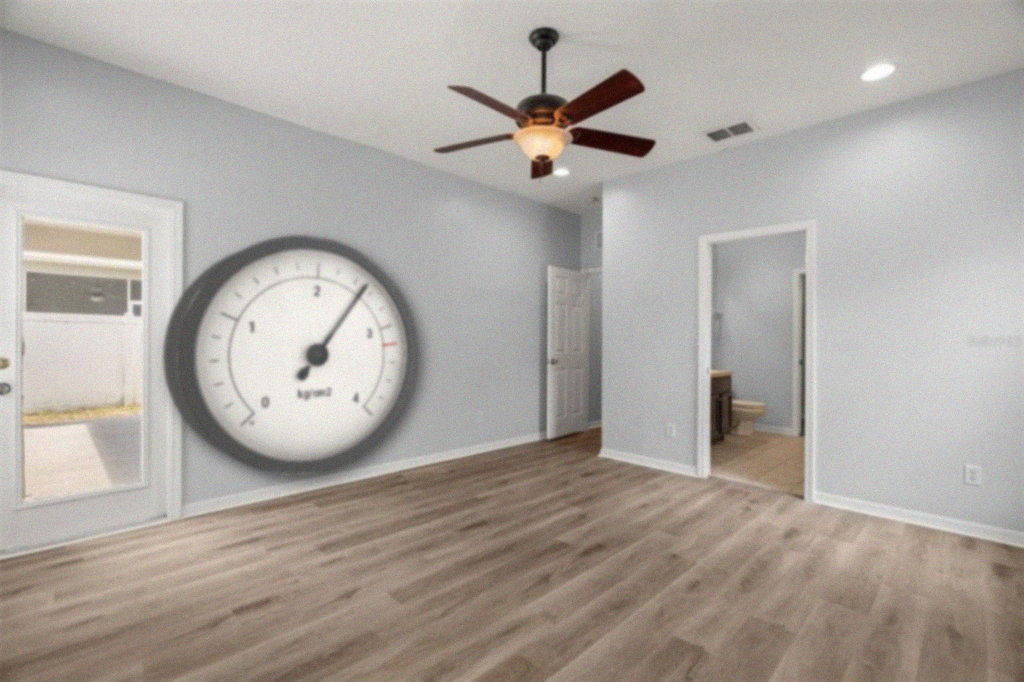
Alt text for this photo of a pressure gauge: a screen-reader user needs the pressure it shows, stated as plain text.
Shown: 2.5 kg/cm²
